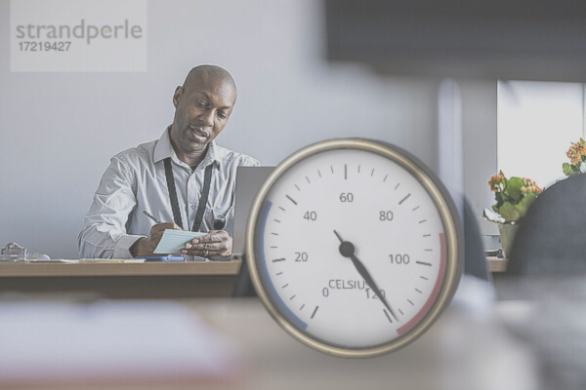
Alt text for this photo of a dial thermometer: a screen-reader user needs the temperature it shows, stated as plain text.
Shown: 118 °C
